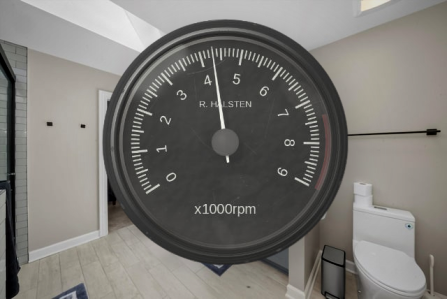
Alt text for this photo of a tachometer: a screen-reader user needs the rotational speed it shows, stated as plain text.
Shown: 4300 rpm
